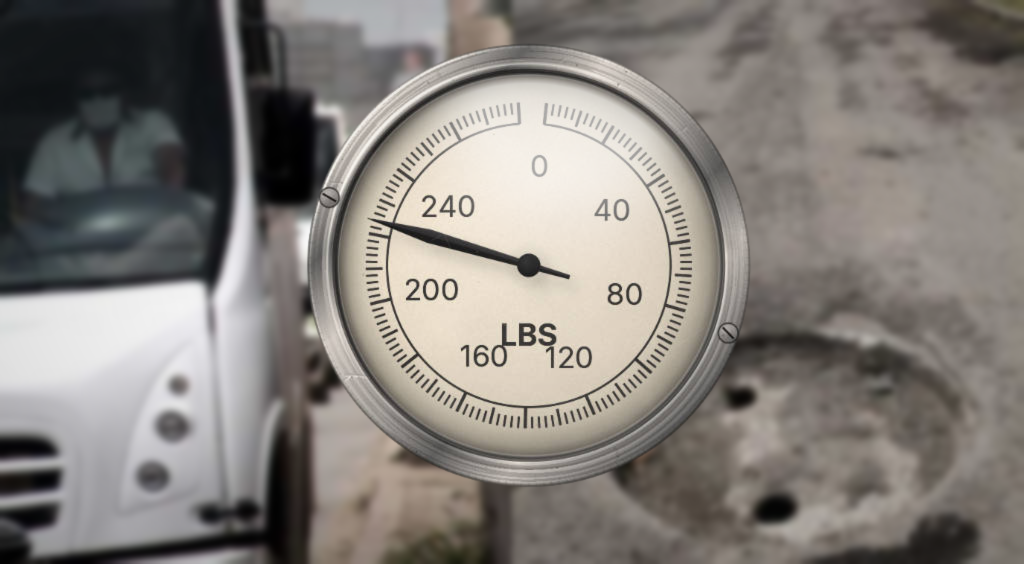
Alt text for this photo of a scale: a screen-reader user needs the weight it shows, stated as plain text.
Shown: 224 lb
